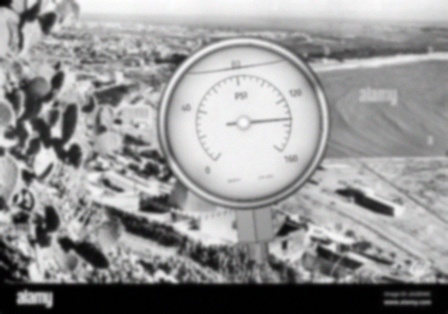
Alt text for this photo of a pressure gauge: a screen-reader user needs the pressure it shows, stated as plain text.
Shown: 135 psi
